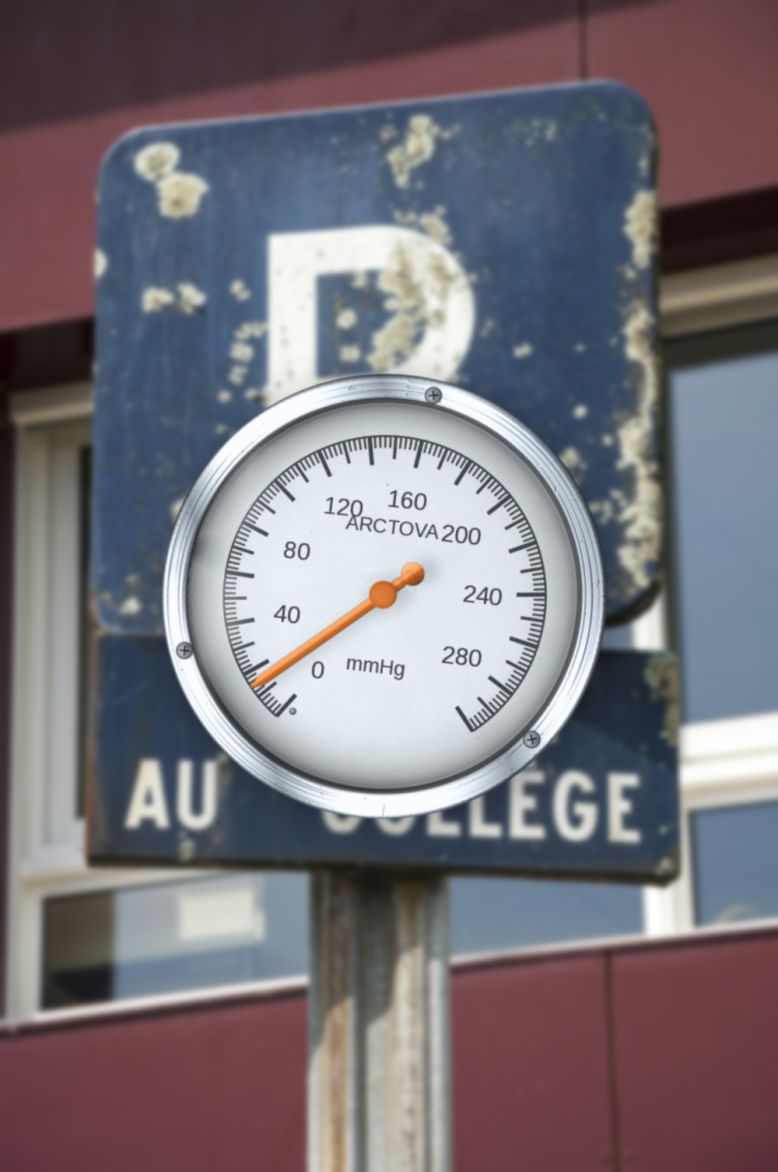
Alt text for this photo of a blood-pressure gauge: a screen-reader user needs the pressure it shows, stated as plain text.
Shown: 14 mmHg
